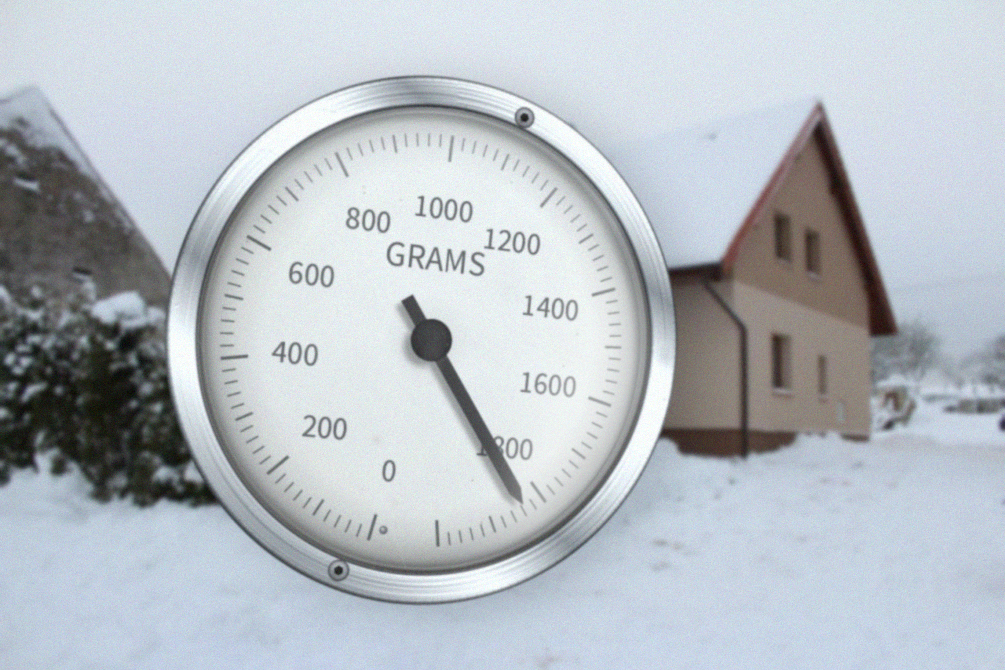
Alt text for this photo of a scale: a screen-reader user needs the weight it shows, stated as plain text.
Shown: 1840 g
